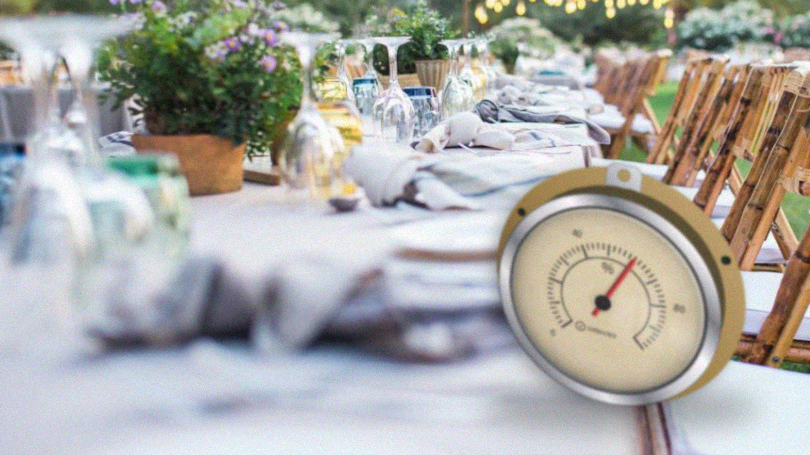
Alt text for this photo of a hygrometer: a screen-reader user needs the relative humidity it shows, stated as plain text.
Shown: 60 %
